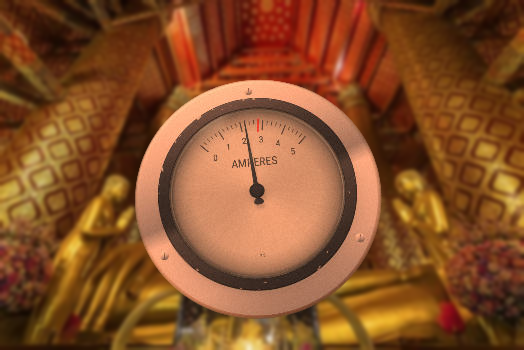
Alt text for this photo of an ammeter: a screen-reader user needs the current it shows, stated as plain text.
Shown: 2.2 A
